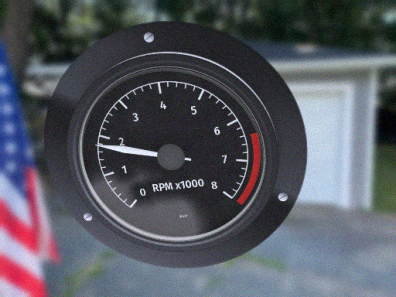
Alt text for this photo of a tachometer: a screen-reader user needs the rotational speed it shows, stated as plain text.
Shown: 1800 rpm
